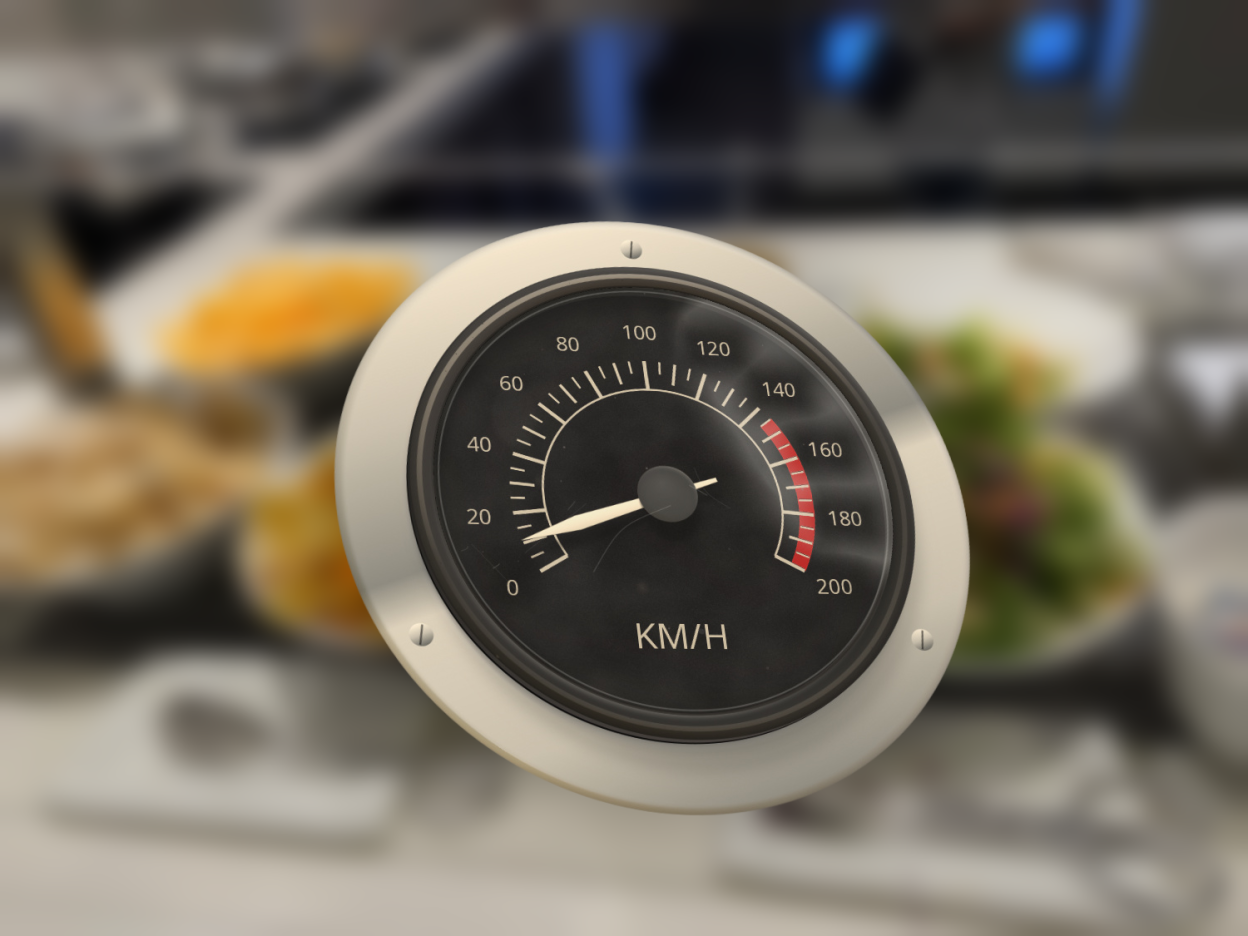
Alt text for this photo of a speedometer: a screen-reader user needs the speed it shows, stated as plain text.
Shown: 10 km/h
